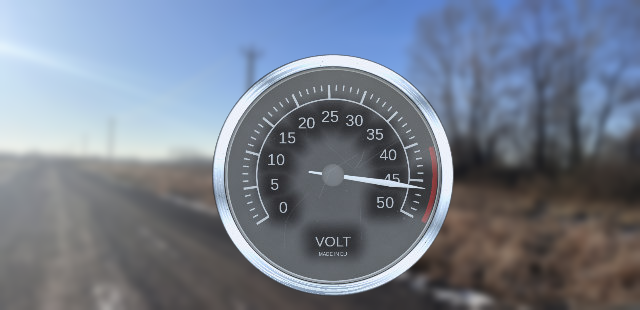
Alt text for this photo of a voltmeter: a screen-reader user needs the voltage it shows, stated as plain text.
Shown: 46 V
